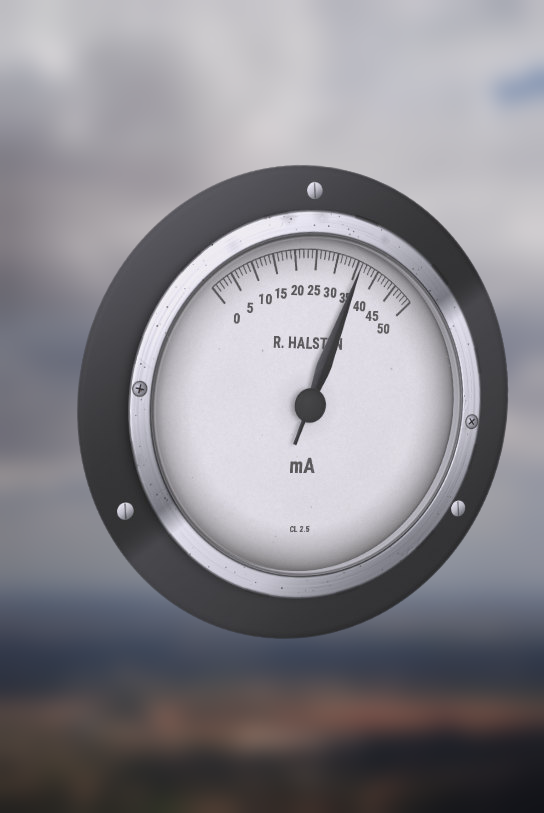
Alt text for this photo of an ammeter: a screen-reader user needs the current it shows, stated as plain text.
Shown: 35 mA
